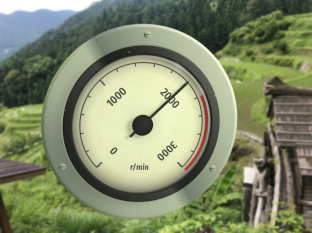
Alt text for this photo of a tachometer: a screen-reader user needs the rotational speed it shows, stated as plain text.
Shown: 2000 rpm
